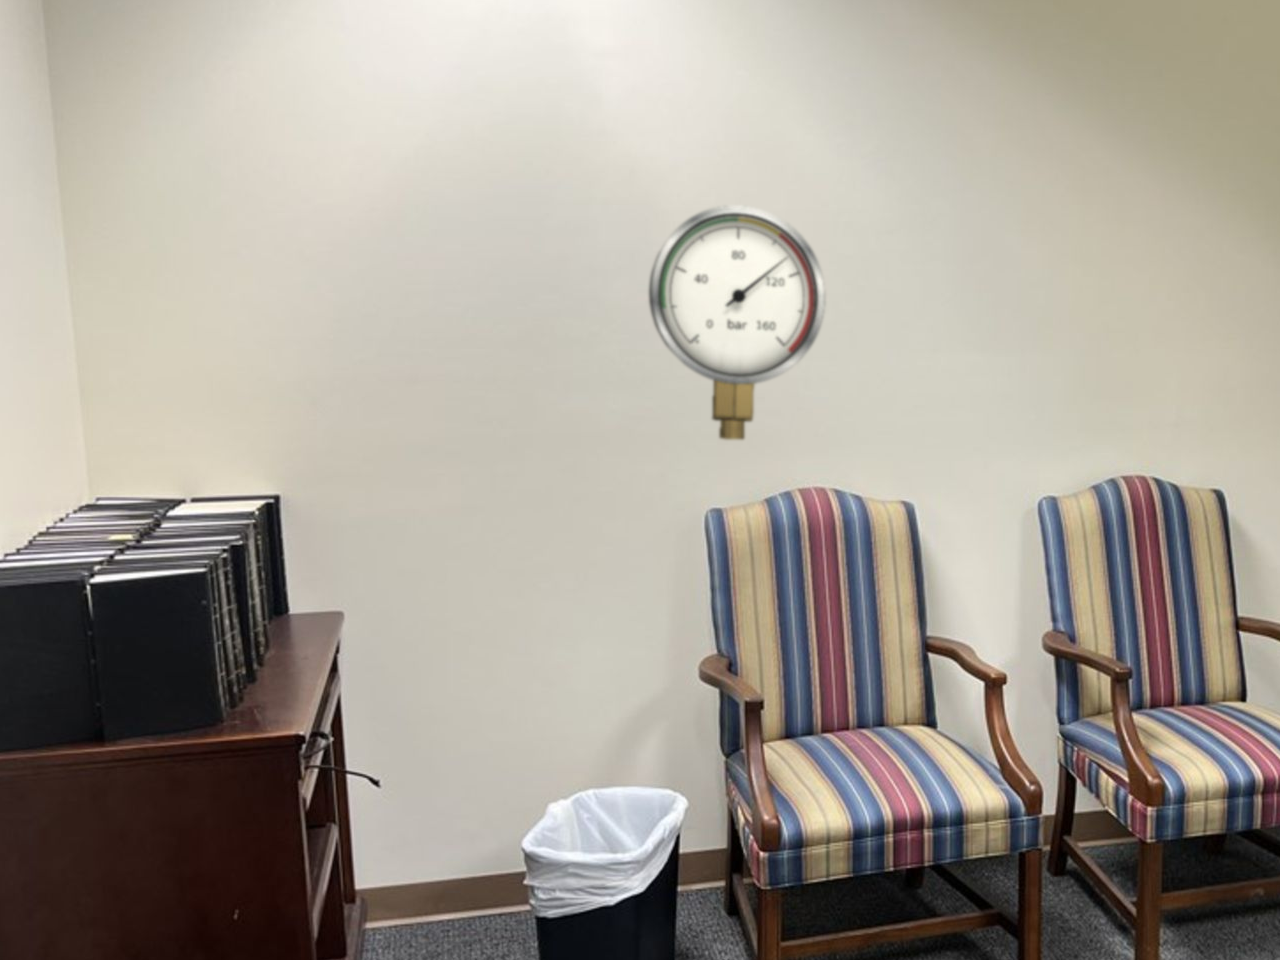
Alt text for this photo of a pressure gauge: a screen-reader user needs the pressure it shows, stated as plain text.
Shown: 110 bar
